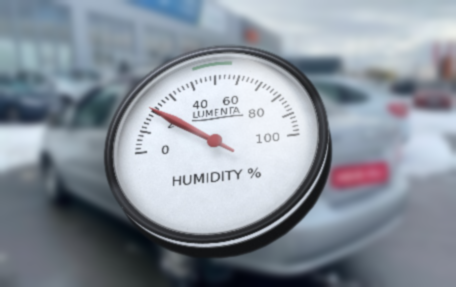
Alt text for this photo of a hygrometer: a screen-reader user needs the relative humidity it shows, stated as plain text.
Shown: 20 %
